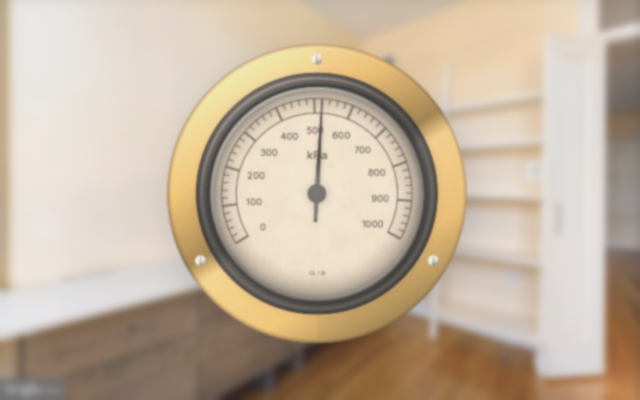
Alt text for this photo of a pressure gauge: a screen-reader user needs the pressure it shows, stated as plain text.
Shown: 520 kPa
